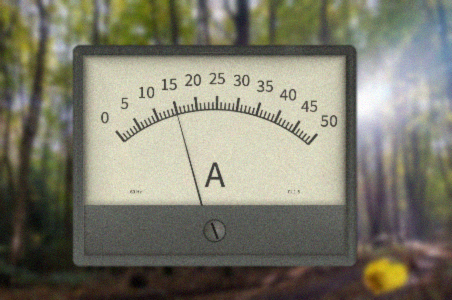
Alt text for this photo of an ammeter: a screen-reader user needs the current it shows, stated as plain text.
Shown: 15 A
